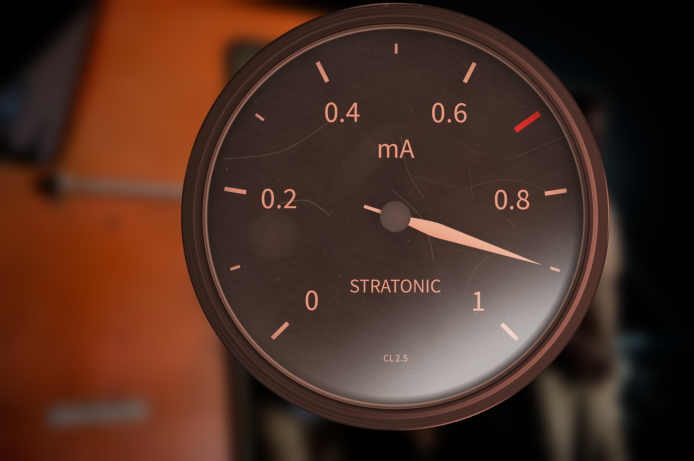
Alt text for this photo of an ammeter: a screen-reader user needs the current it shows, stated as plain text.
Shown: 0.9 mA
